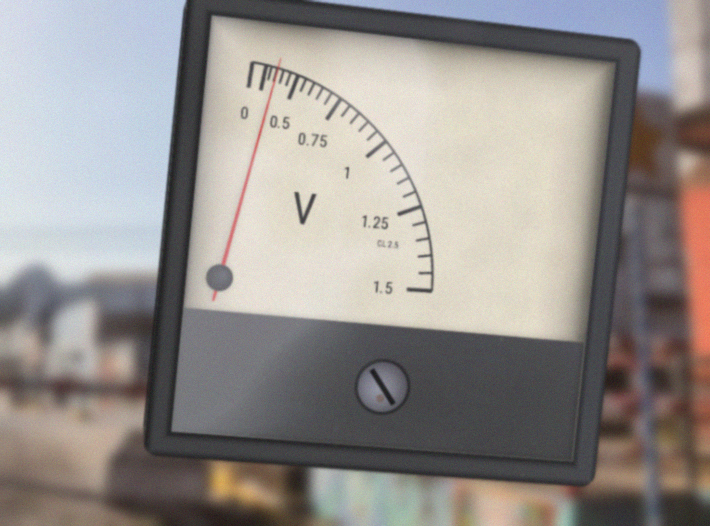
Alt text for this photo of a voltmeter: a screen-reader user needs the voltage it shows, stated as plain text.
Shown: 0.35 V
